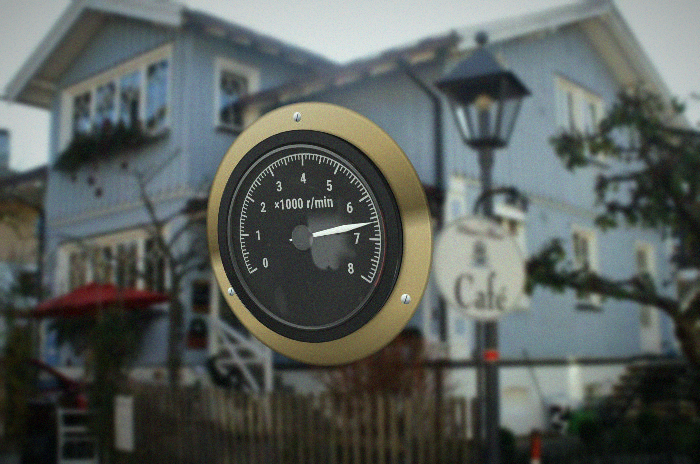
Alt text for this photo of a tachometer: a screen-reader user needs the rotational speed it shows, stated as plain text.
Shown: 6600 rpm
